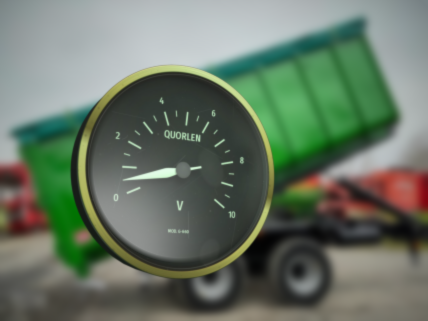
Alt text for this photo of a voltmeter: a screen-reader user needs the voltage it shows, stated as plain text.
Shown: 0.5 V
